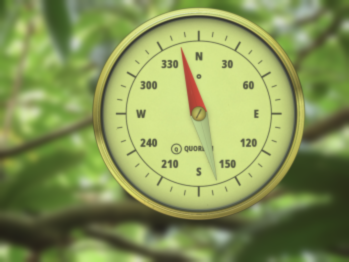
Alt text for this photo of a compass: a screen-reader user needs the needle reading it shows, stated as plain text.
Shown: 345 °
